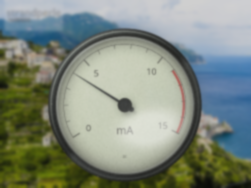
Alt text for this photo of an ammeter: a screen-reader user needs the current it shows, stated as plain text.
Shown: 4 mA
